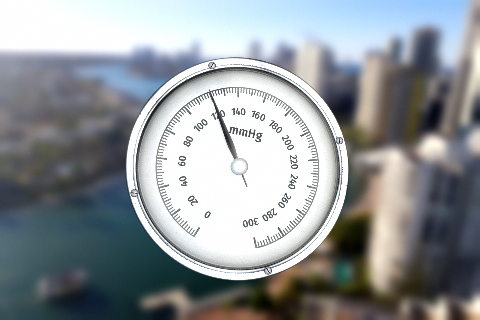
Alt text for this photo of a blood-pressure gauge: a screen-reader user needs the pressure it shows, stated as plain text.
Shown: 120 mmHg
